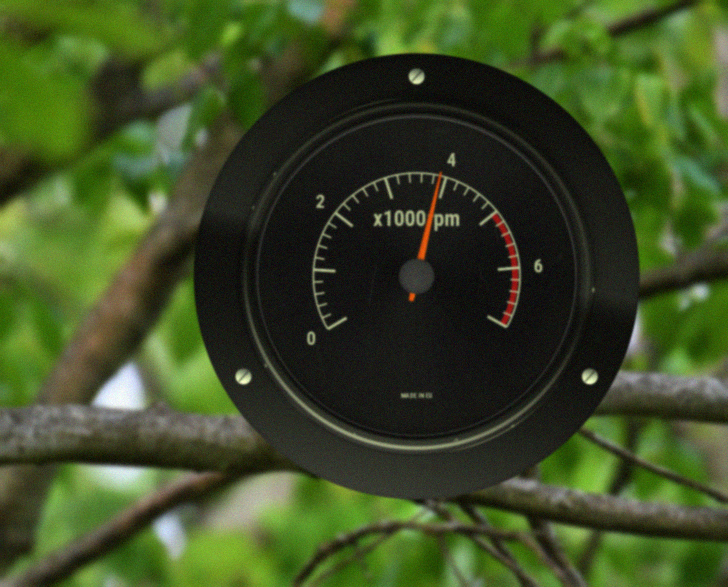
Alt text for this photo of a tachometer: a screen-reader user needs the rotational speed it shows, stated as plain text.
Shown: 3900 rpm
